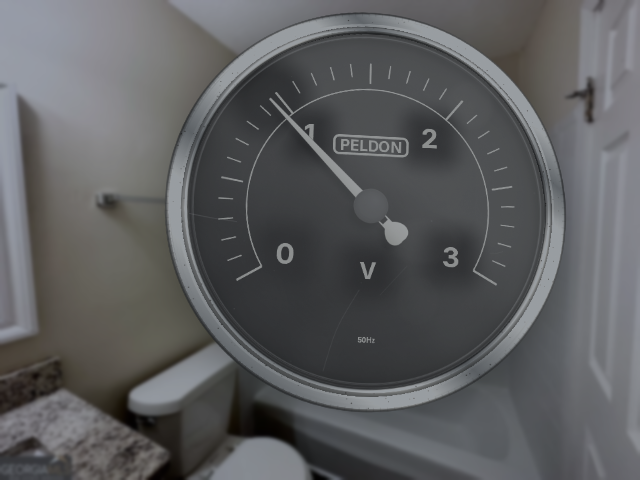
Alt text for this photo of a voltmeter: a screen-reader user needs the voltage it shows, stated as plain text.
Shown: 0.95 V
